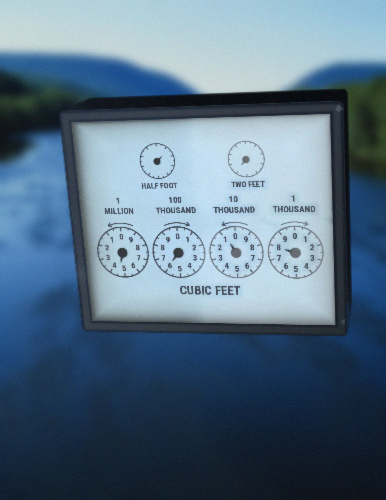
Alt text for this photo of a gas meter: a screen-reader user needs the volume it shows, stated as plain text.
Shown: 460800 ft³
